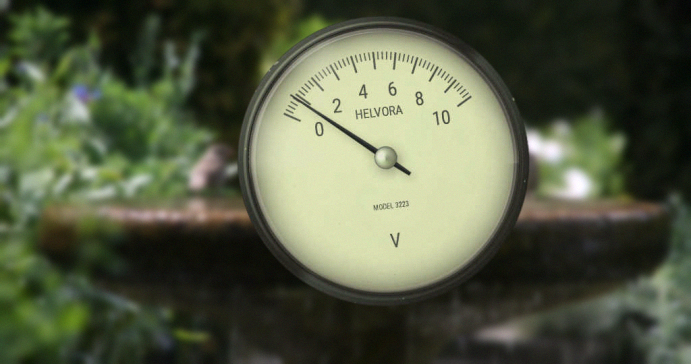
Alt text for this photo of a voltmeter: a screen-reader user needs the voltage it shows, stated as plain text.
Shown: 0.8 V
